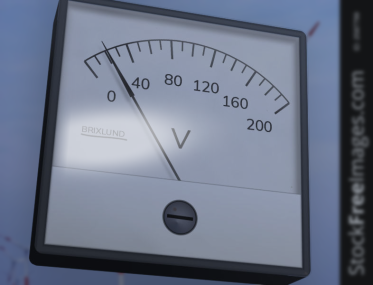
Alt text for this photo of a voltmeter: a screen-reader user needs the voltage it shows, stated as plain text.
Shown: 20 V
